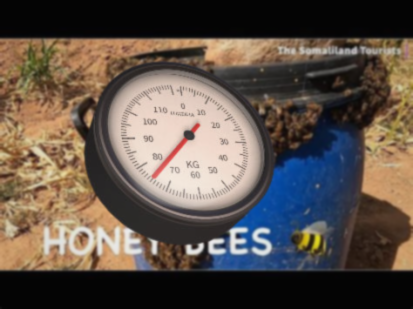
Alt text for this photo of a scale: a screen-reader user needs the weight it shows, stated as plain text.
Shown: 75 kg
